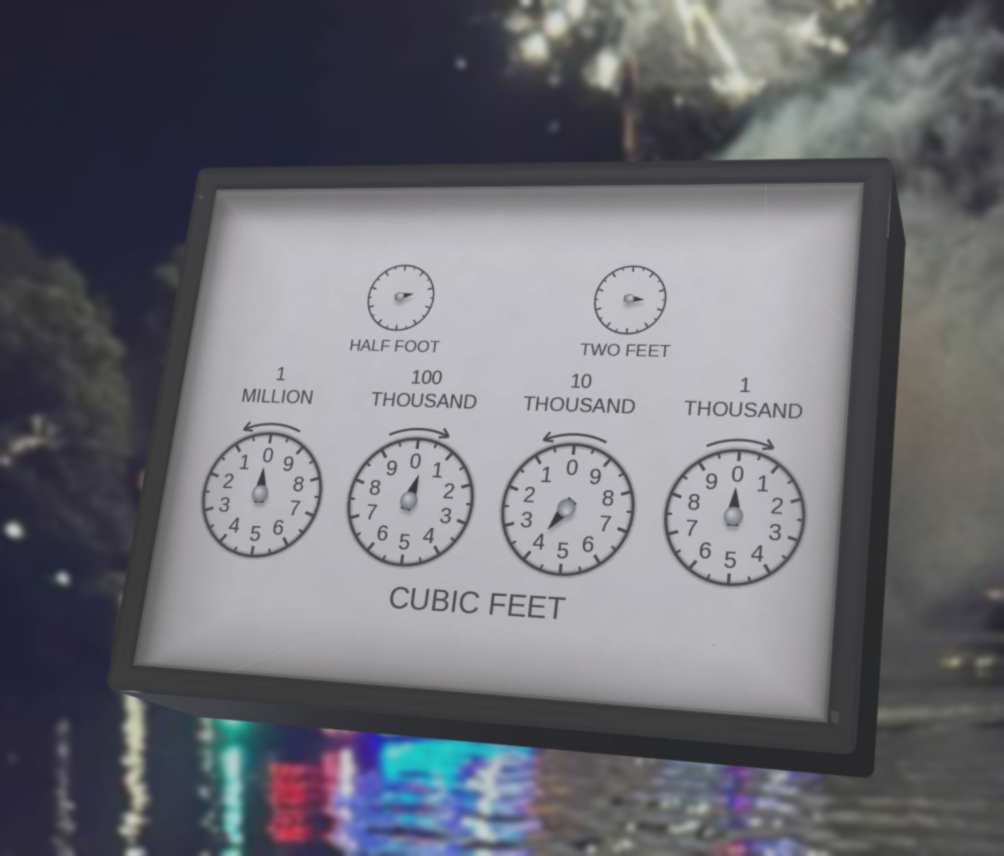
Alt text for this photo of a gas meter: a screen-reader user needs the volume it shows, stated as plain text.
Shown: 4000 ft³
